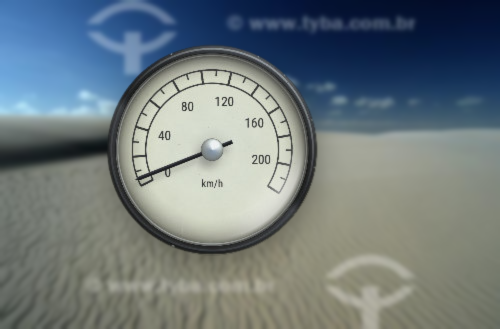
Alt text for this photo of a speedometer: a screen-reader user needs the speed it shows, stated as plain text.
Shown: 5 km/h
